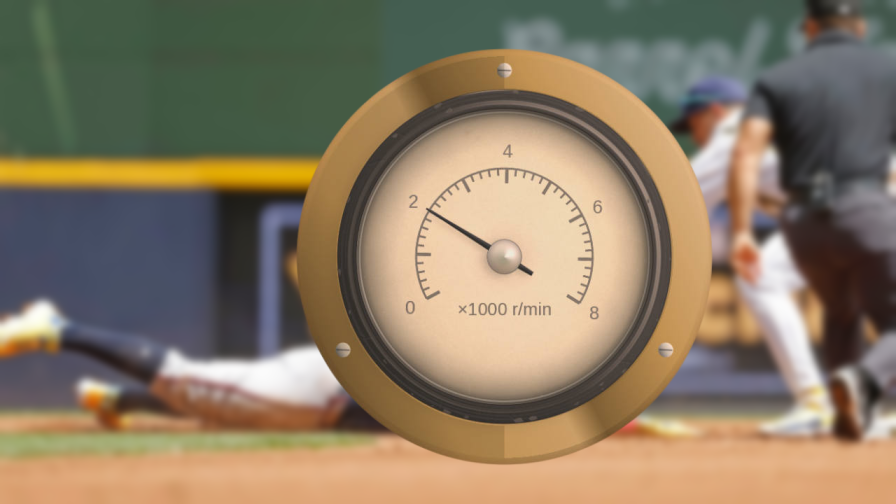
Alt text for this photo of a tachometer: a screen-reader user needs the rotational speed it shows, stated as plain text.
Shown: 2000 rpm
